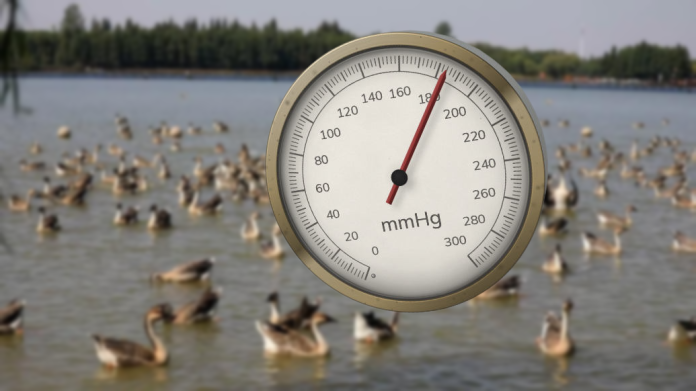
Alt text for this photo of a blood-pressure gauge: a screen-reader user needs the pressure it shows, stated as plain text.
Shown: 184 mmHg
